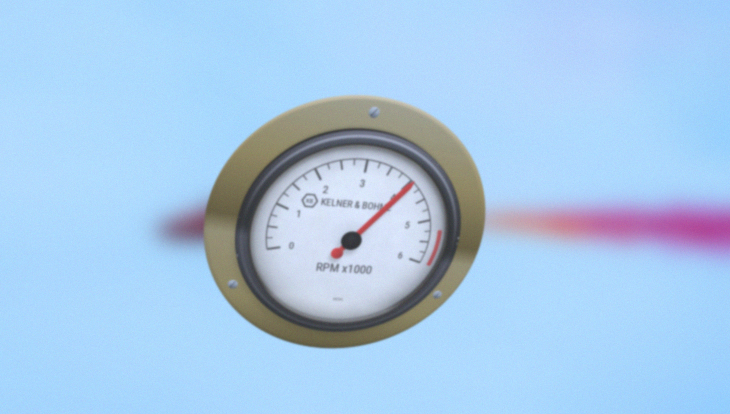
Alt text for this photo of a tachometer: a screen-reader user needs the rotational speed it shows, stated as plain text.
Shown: 4000 rpm
